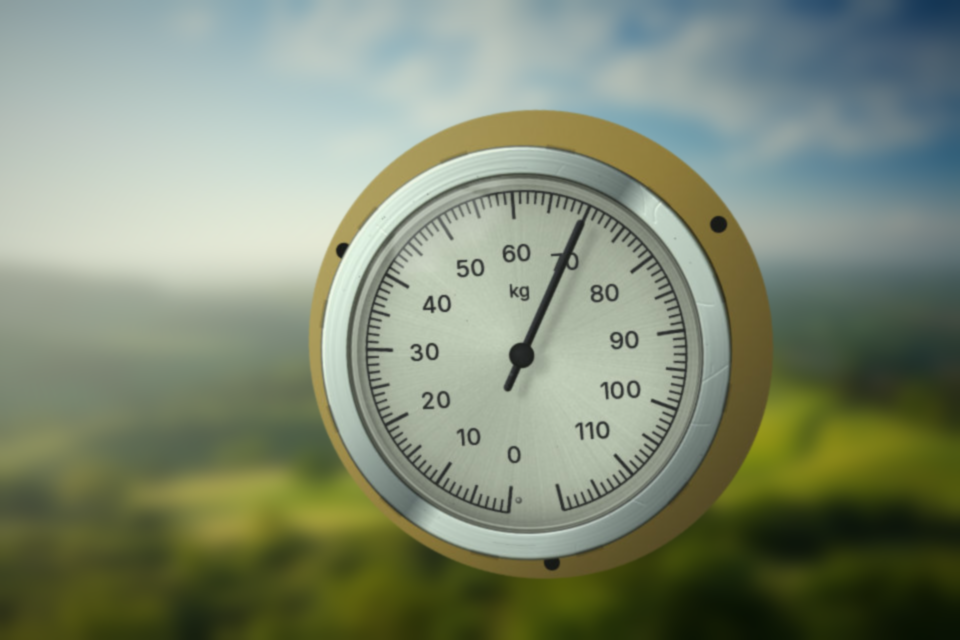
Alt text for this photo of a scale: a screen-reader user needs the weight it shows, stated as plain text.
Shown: 70 kg
